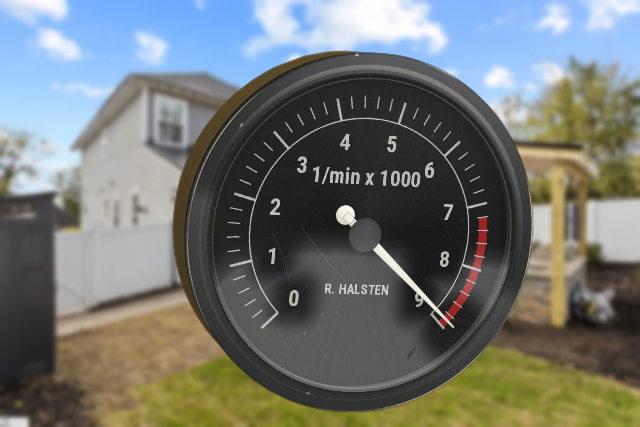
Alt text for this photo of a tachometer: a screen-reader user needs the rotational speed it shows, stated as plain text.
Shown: 8900 rpm
